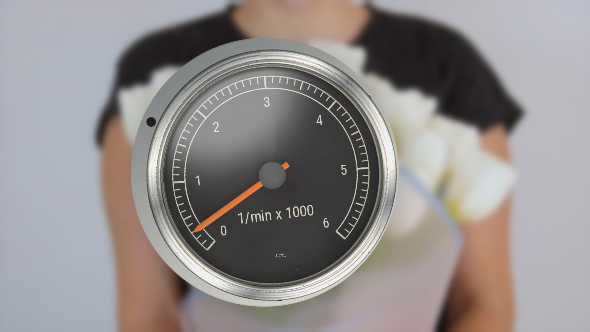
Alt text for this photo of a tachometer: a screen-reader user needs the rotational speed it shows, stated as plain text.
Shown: 300 rpm
